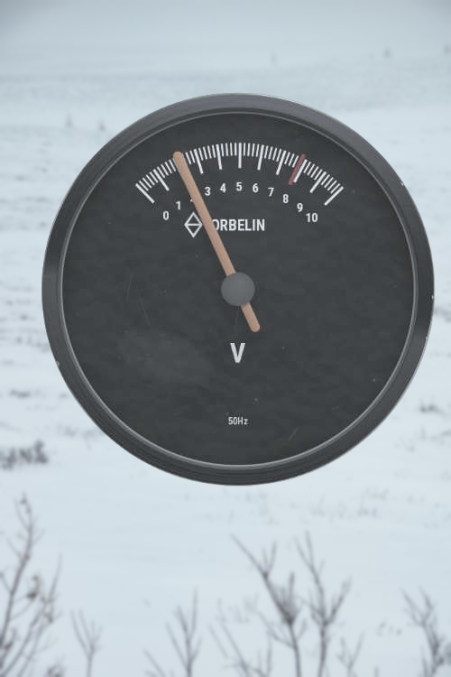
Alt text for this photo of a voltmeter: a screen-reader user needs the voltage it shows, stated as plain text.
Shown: 2.2 V
